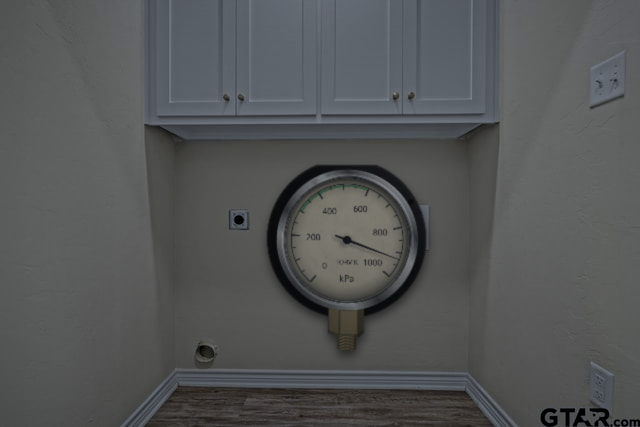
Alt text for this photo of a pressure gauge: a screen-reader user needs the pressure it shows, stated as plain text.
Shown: 925 kPa
